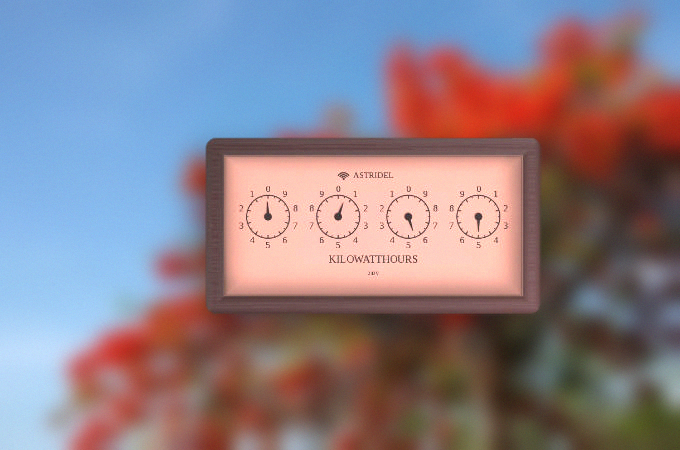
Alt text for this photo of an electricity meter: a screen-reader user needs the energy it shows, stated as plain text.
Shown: 55 kWh
